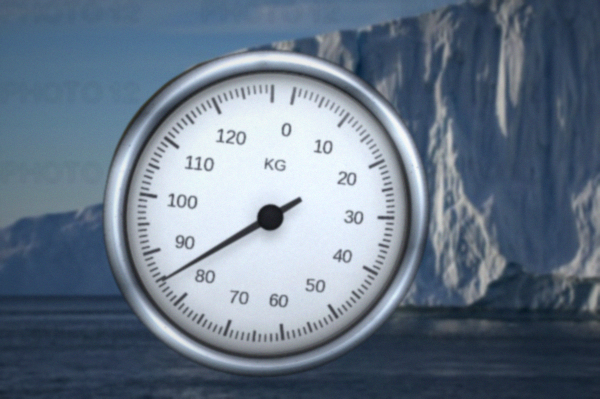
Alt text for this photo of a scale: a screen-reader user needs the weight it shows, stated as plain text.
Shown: 85 kg
